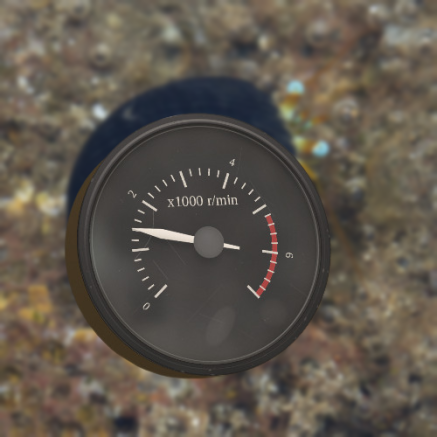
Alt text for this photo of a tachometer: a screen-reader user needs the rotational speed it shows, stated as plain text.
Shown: 1400 rpm
